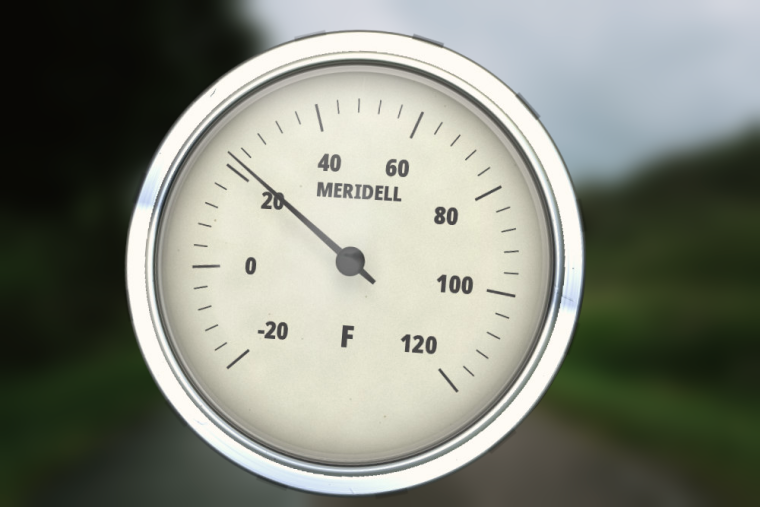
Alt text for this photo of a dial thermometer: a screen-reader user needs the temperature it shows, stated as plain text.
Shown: 22 °F
